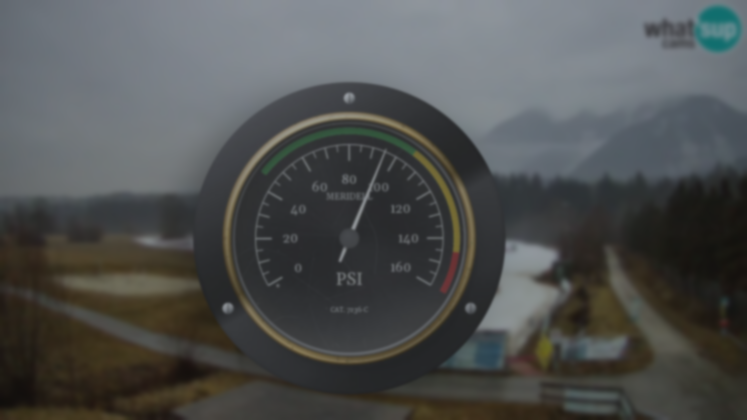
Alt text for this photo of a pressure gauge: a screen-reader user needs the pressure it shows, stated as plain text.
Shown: 95 psi
